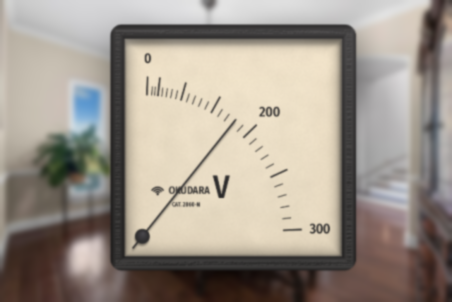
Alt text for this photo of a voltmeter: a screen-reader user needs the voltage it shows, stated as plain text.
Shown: 180 V
